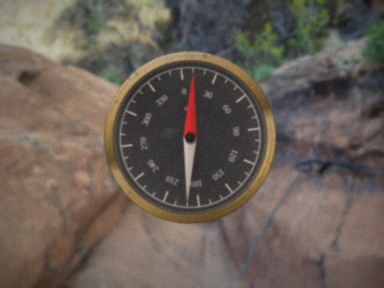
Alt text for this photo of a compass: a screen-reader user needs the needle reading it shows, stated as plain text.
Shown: 10 °
